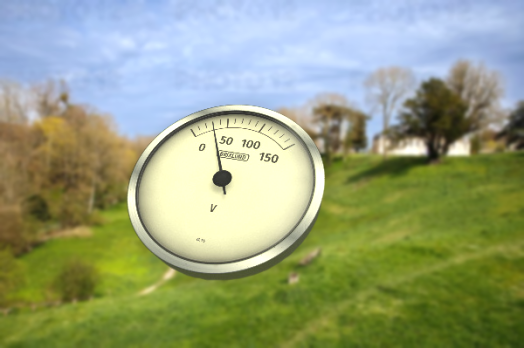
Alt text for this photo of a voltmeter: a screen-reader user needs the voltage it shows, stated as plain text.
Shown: 30 V
